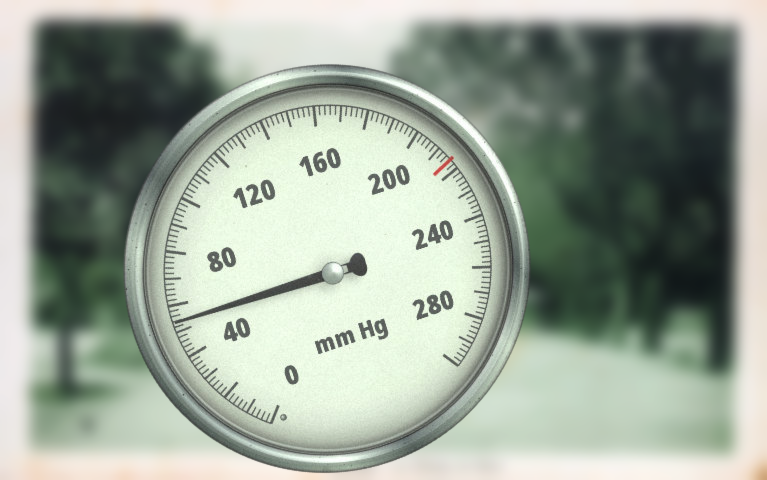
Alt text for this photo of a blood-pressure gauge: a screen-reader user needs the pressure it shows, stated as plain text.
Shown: 54 mmHg
